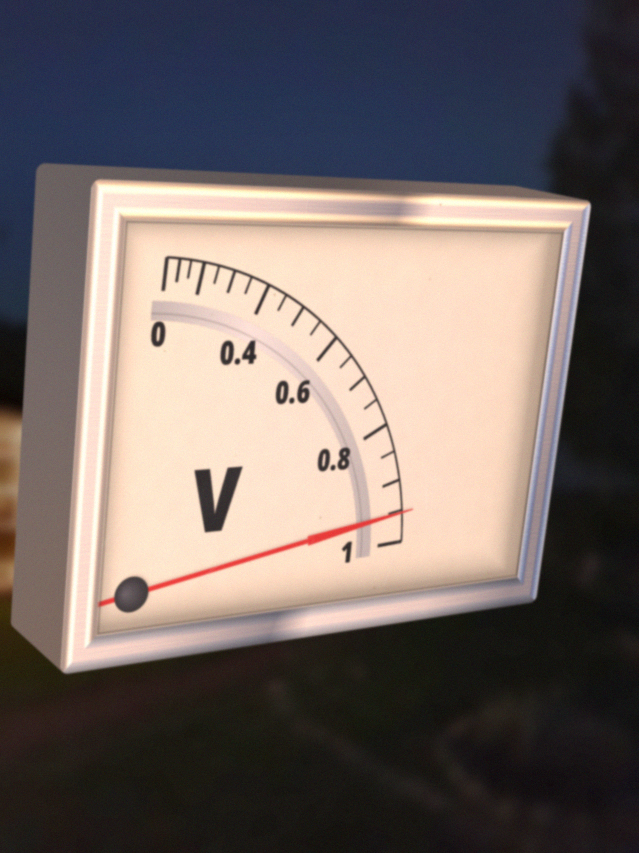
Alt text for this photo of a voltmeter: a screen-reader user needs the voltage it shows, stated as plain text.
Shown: 0.95 V
